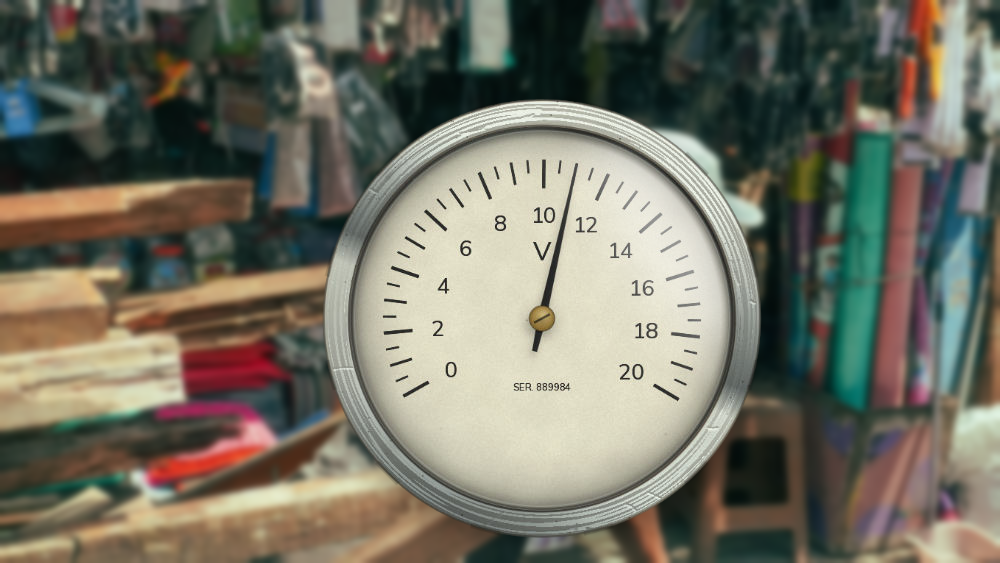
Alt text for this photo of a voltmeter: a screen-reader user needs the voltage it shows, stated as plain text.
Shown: 11 V
